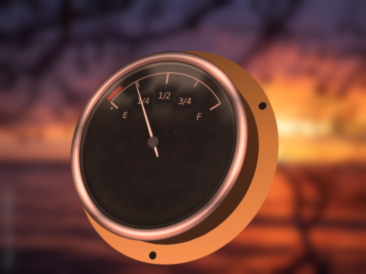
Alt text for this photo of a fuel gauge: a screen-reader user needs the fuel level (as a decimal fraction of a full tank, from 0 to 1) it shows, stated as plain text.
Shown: 0.25
